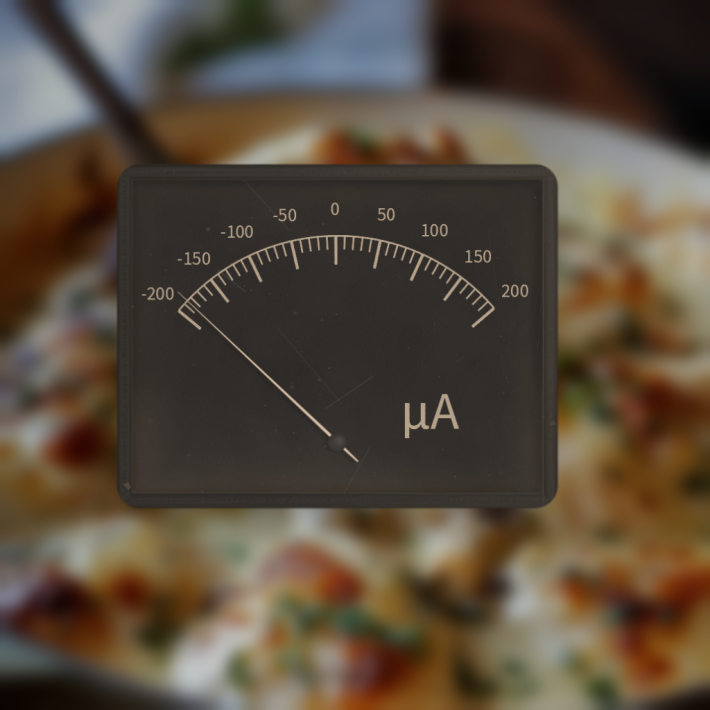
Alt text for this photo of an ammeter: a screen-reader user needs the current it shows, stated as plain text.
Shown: -185 µA
